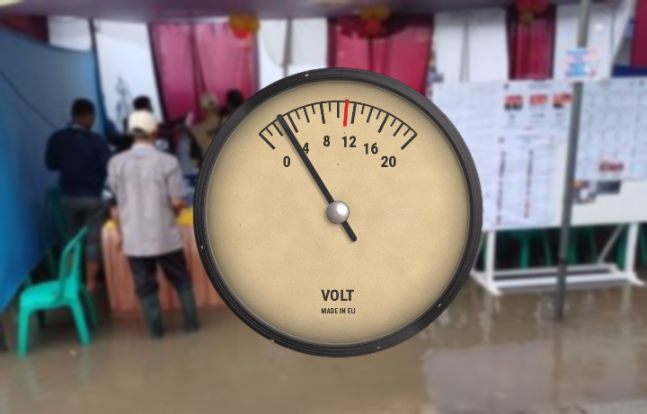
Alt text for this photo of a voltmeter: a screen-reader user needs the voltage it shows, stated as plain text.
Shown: 3 V
